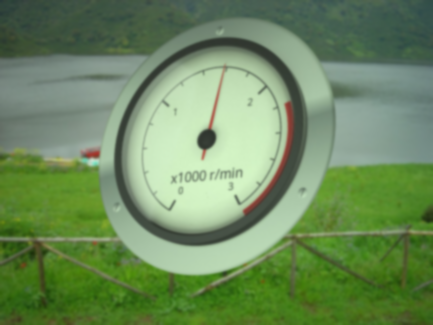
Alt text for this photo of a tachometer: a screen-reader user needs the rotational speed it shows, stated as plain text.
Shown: 1600 rpm
